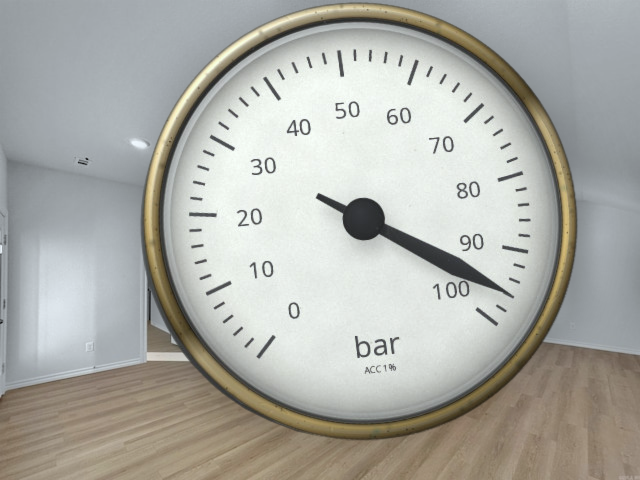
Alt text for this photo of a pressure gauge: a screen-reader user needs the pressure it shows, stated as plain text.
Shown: 96 bar
